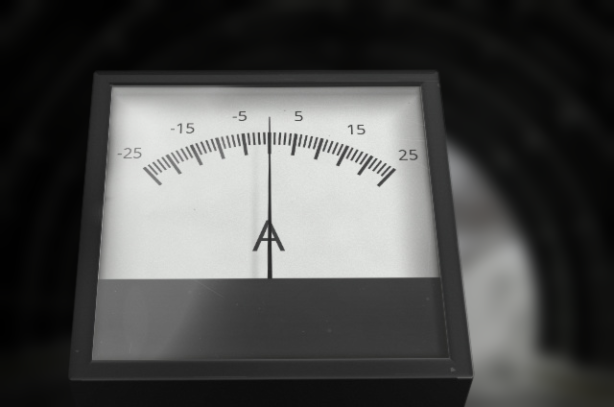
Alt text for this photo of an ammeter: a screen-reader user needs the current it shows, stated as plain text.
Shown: 0 A
